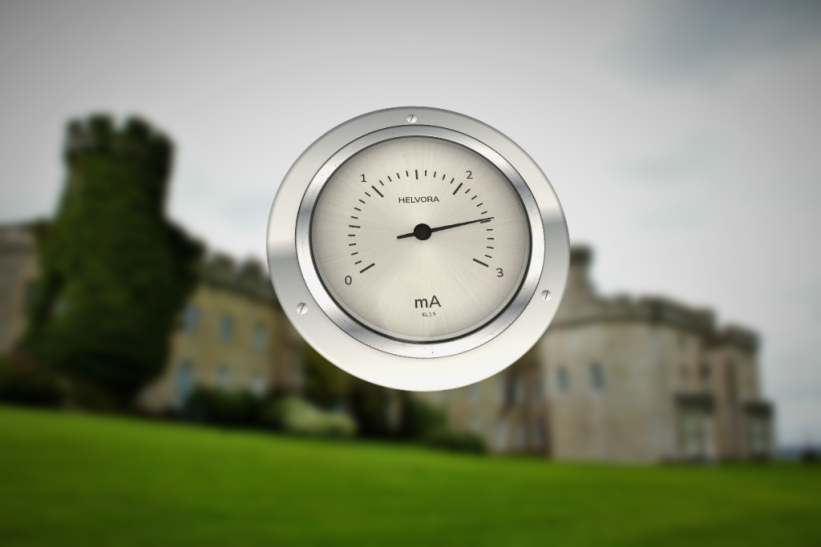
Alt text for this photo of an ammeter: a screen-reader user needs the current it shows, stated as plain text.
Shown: 2.5 mA
